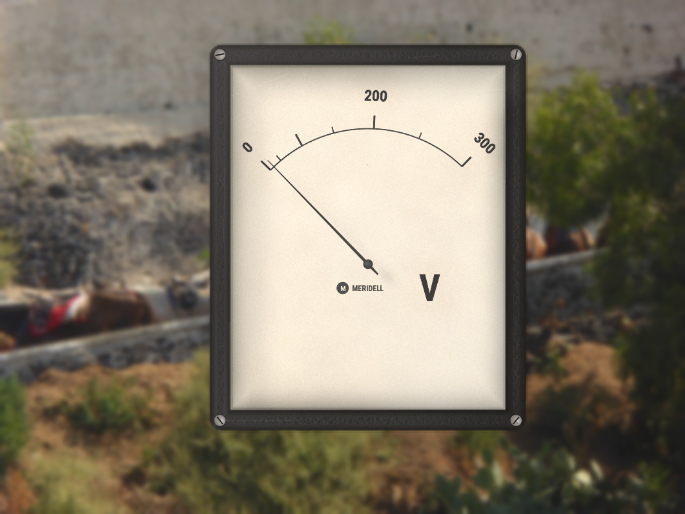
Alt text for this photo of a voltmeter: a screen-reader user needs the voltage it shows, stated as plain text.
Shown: 25 V
